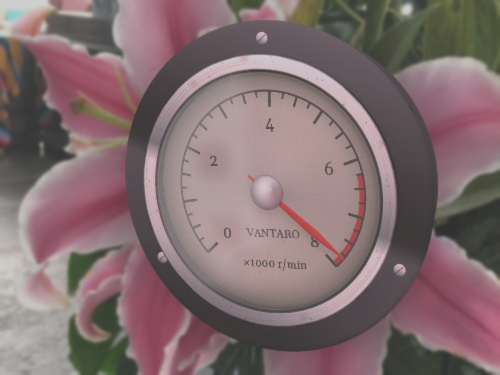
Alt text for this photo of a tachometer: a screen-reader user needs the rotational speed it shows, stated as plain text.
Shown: 7750 rpm
